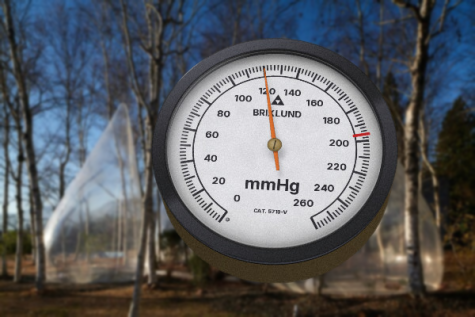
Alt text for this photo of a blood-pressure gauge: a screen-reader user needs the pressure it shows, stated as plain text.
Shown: 120 mmHg
